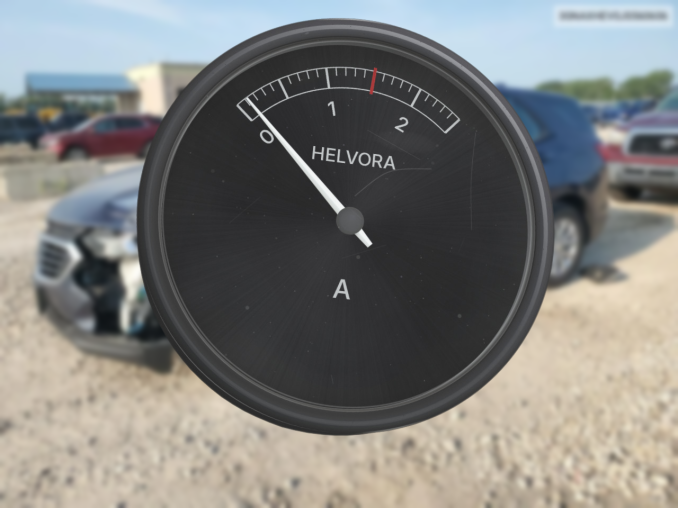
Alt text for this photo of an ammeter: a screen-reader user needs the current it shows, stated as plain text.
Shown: 0.1 A
